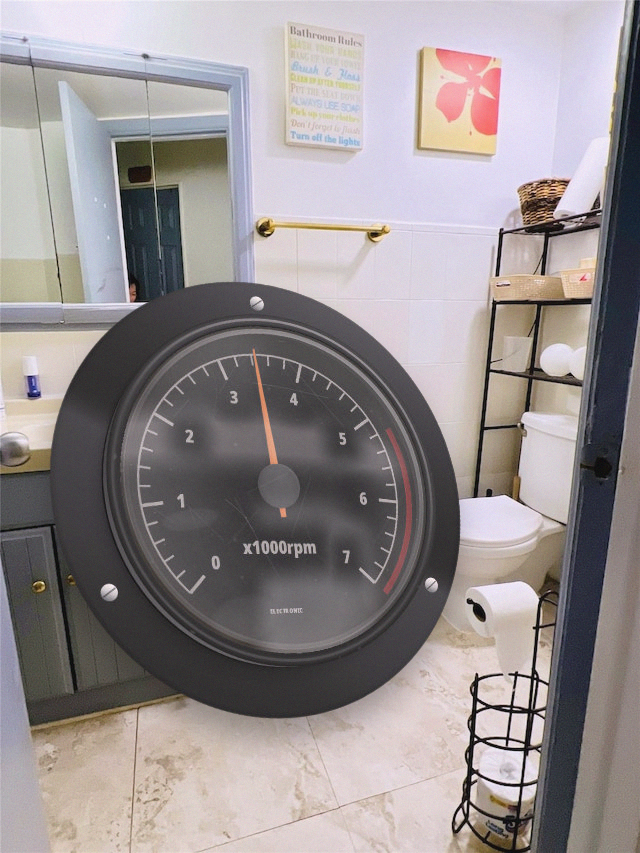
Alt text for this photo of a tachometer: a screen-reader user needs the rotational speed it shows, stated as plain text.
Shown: 3400 rpm
